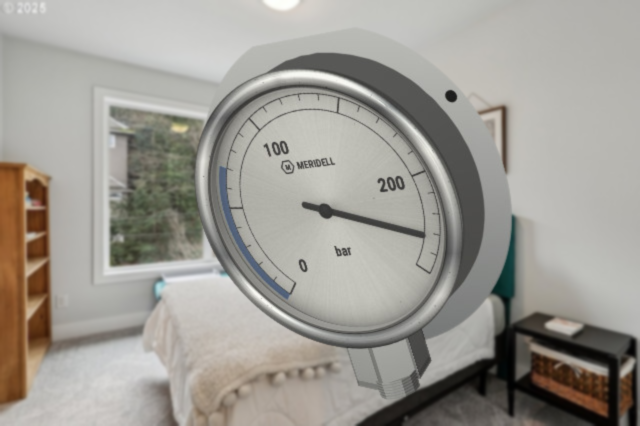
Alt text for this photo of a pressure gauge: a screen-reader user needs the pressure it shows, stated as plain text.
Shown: 230 bar
